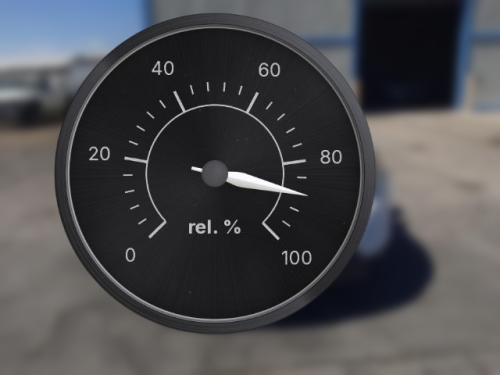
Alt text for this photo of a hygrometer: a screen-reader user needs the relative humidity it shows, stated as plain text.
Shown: 88 %
